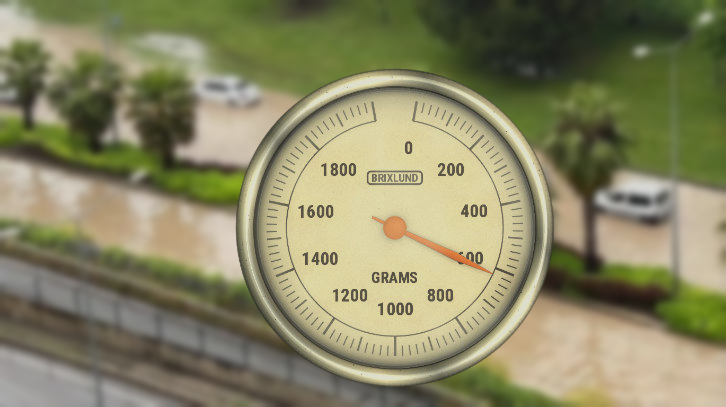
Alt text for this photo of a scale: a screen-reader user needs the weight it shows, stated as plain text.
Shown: 620 g
